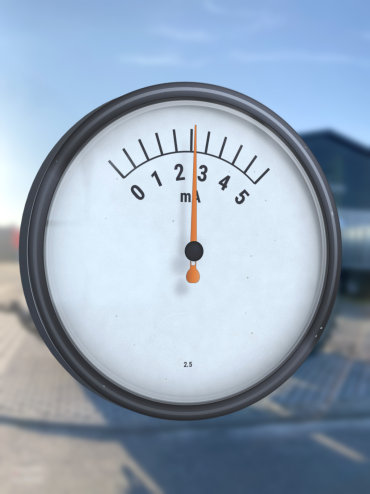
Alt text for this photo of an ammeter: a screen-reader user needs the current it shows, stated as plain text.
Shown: 2.5 mA
